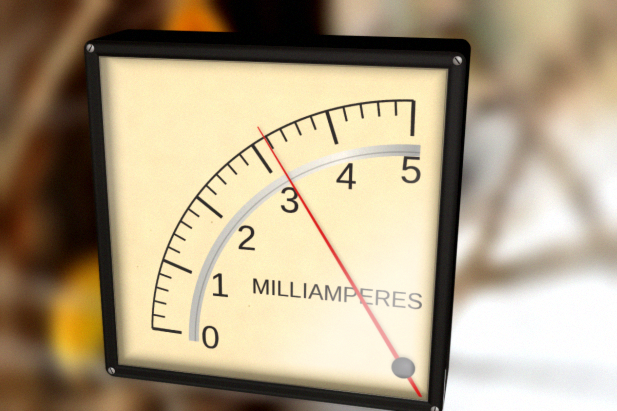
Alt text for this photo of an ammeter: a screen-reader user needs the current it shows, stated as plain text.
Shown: 3.2 mA
